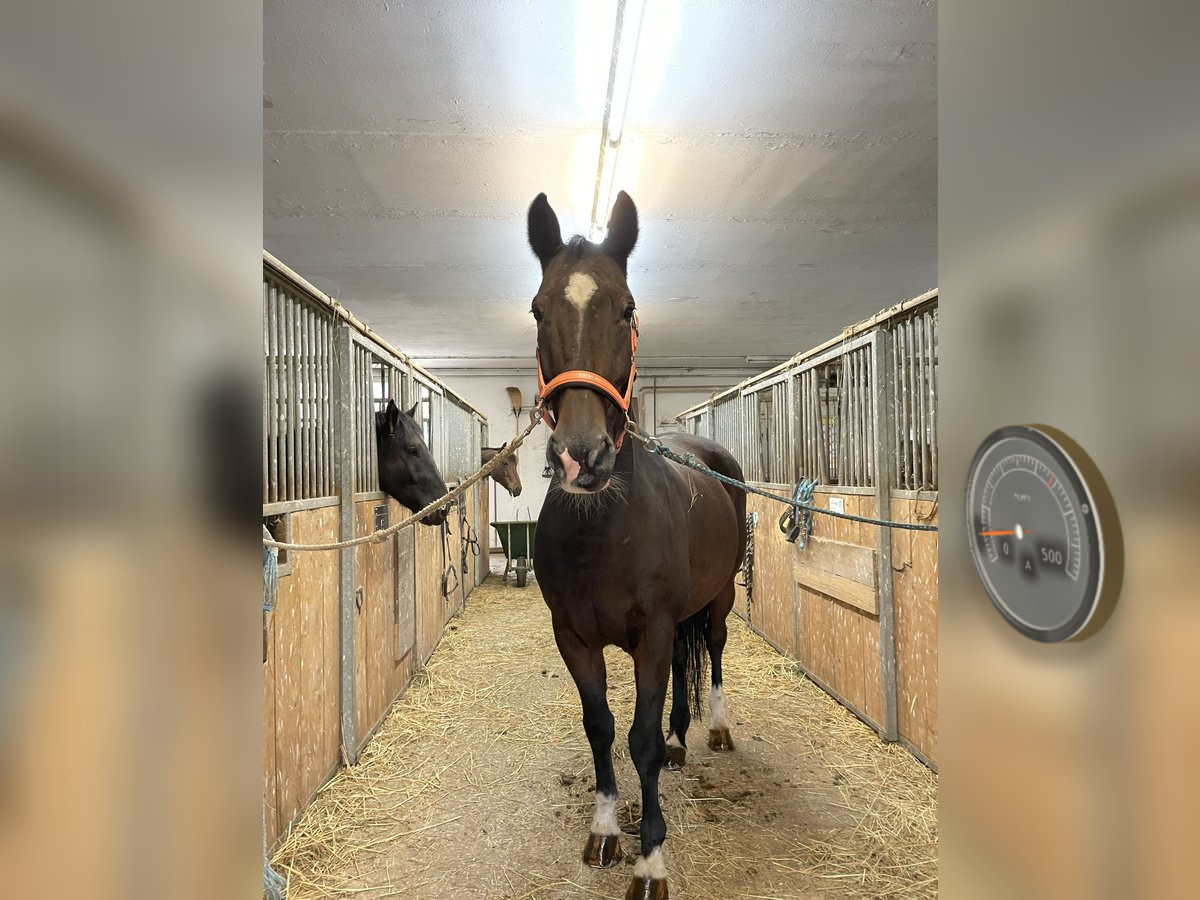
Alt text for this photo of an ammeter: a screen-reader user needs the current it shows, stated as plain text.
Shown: 50 A
